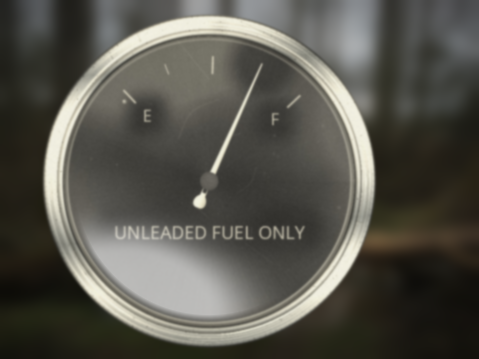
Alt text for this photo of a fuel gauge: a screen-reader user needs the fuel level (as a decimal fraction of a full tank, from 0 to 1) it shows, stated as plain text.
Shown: 0.75
